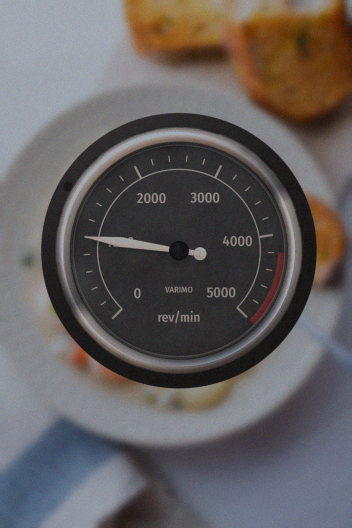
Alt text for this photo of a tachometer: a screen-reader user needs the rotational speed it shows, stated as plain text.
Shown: 1000 rpm
